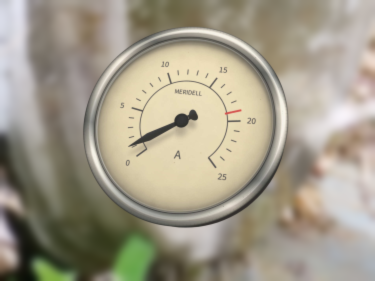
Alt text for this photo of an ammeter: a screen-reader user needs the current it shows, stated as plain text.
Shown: 1 A
